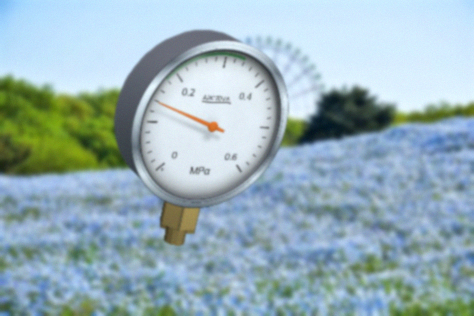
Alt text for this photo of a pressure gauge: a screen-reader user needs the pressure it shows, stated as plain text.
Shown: 0.14 MPa
